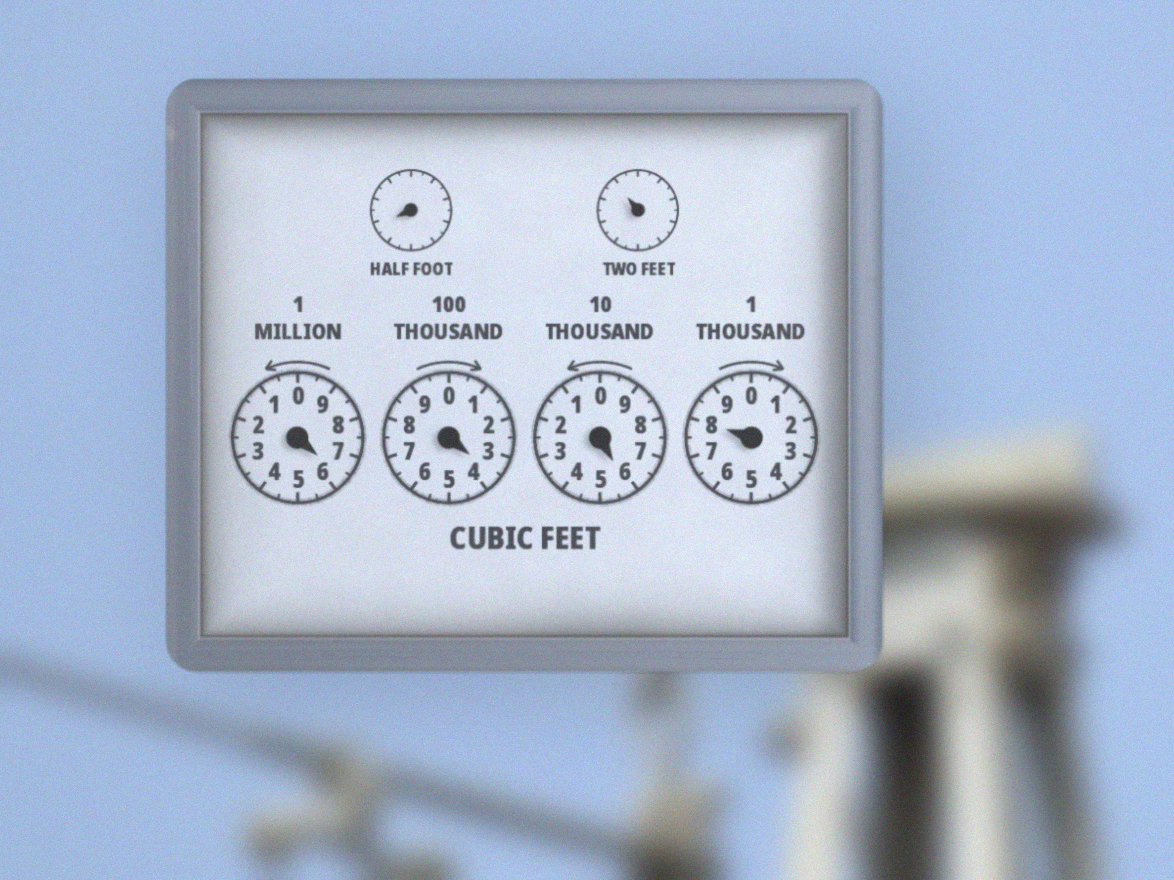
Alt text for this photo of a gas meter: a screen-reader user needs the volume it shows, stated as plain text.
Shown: 635800 ft³
